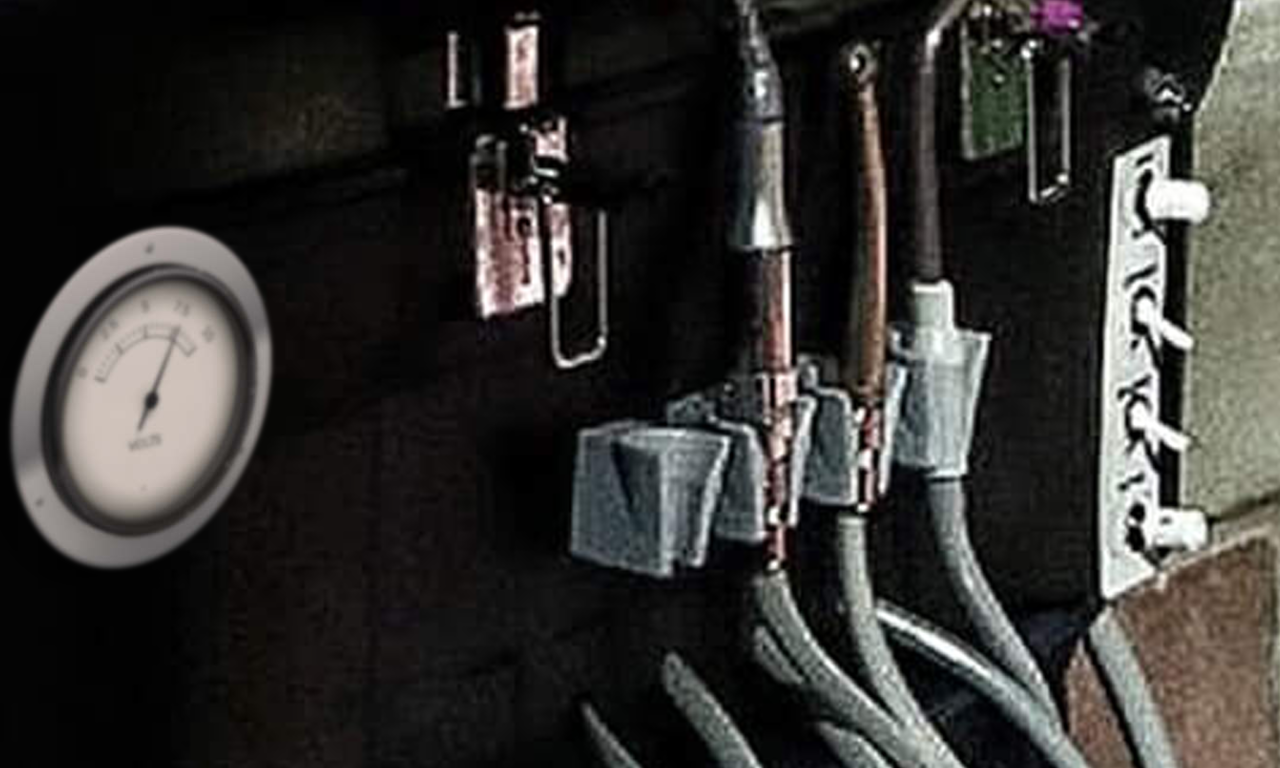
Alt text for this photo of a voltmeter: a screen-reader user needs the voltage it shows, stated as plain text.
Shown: 7.5 V
